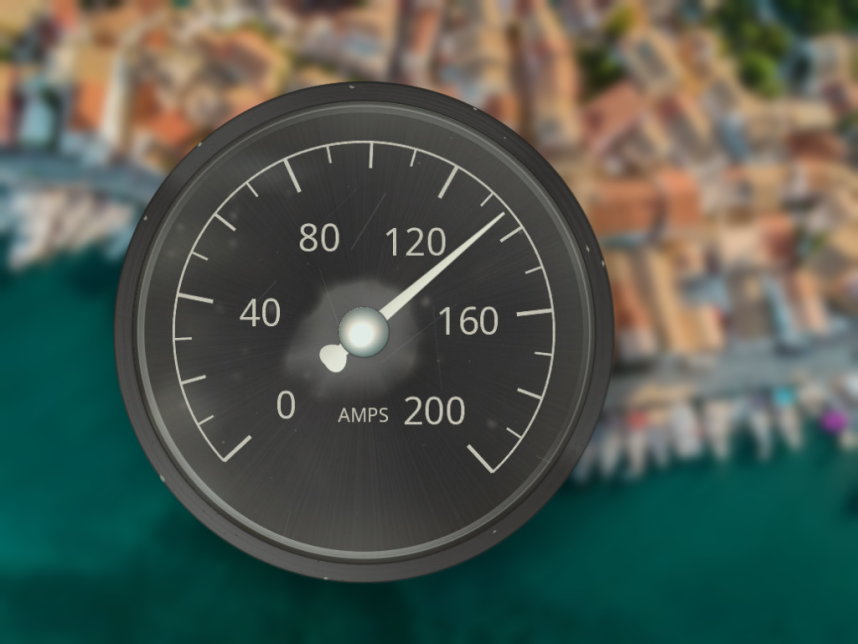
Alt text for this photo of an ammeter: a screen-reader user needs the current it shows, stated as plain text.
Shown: 135 A
